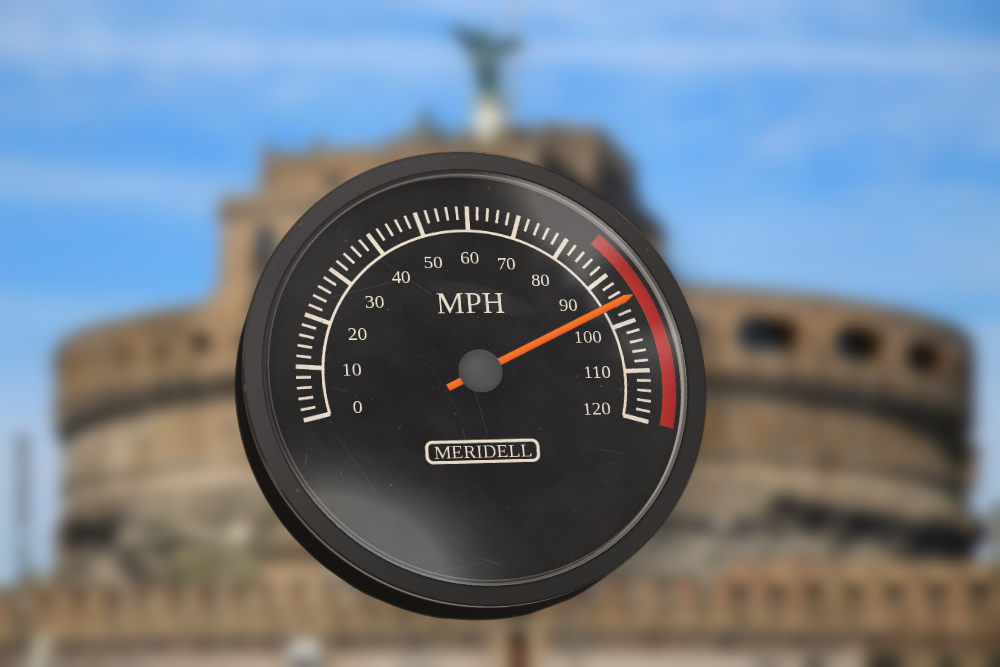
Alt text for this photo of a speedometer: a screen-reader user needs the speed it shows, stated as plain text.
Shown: 96 mph
